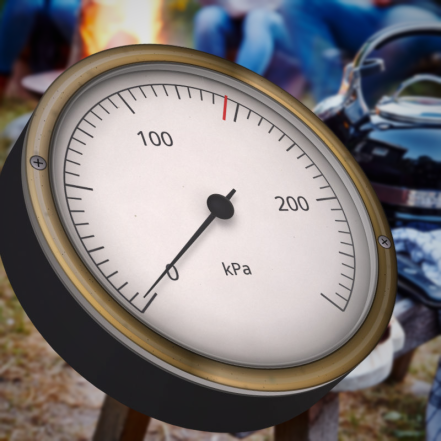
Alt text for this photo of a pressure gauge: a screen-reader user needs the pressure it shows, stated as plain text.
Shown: 2.5 kPa
